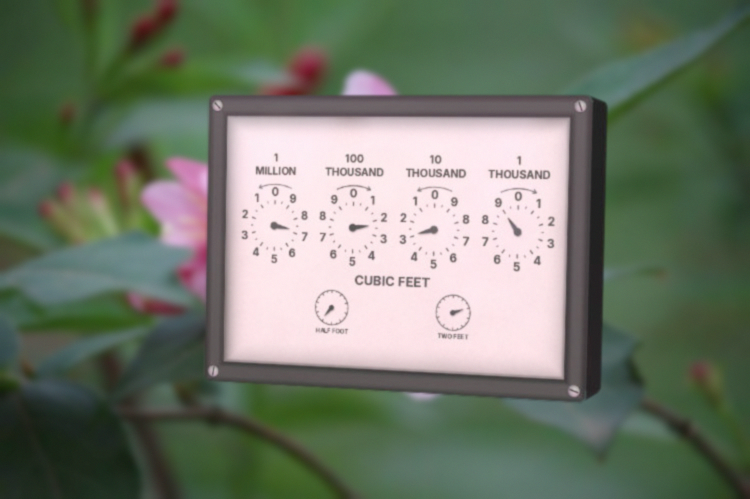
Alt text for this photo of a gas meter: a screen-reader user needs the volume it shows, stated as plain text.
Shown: 722900 ft³
